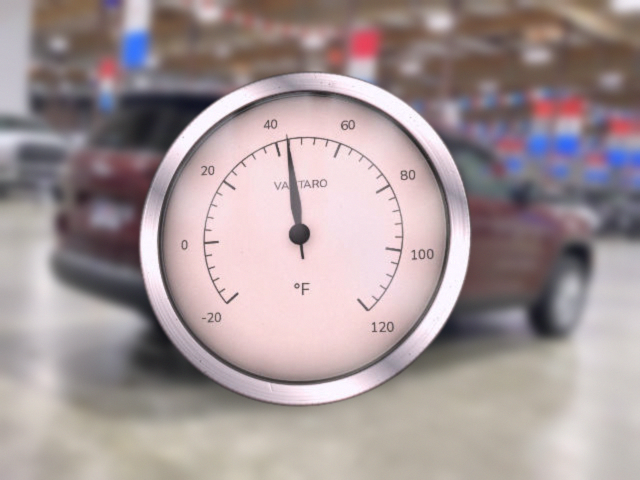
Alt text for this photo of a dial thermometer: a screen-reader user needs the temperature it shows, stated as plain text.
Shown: 44 °F
